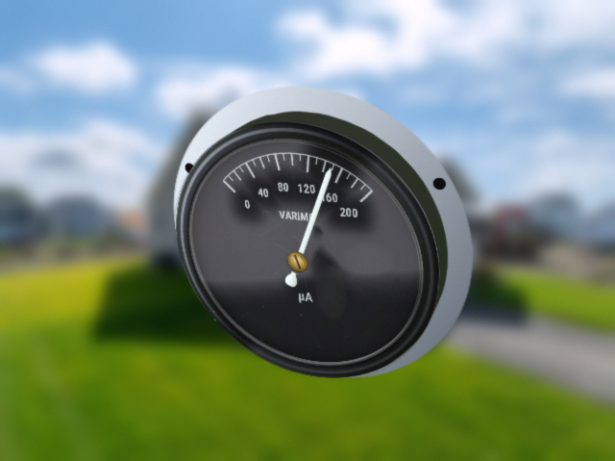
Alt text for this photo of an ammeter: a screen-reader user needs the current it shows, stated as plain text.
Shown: 150 µA
